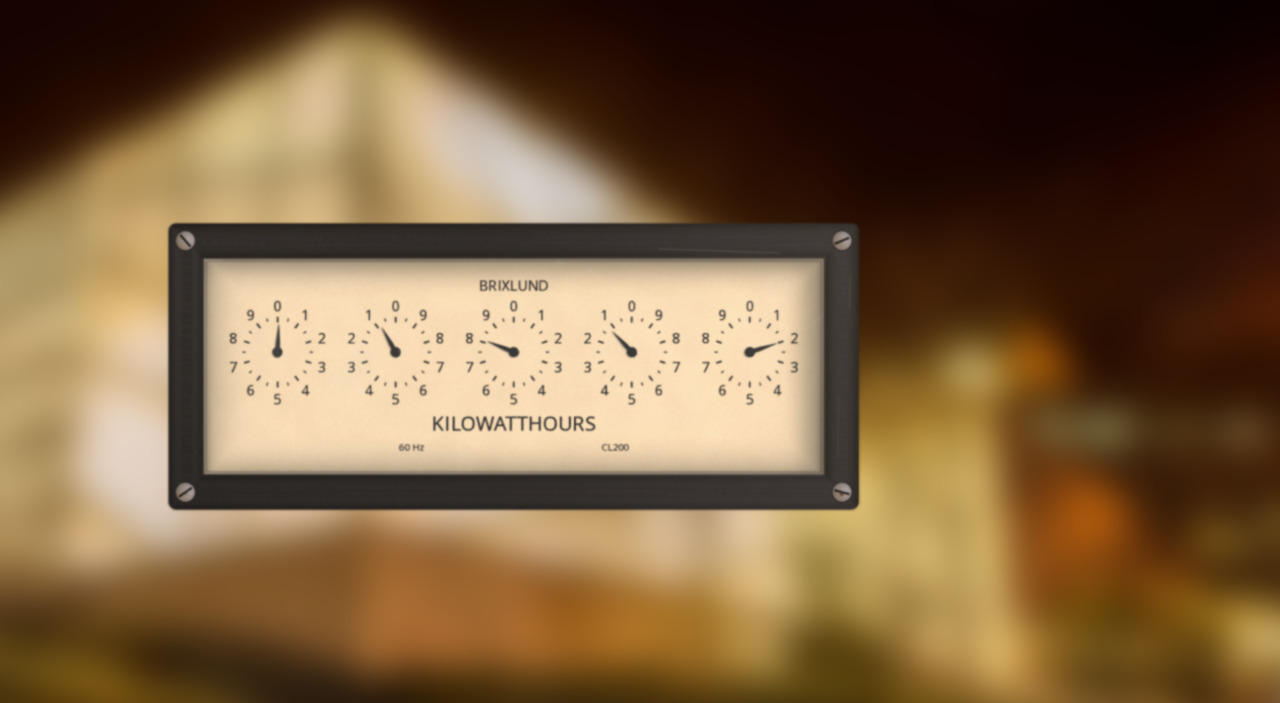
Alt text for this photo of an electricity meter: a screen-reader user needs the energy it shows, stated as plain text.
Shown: 812 kWh
